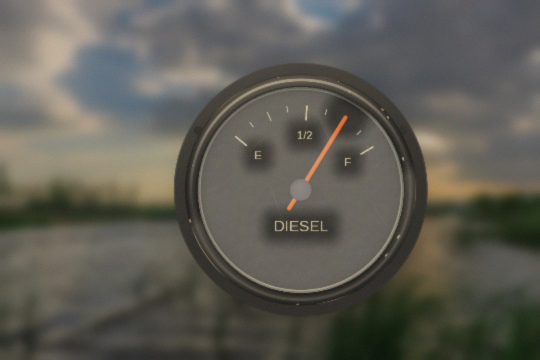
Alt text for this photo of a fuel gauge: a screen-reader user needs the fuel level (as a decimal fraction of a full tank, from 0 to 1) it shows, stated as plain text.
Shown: 0.75
